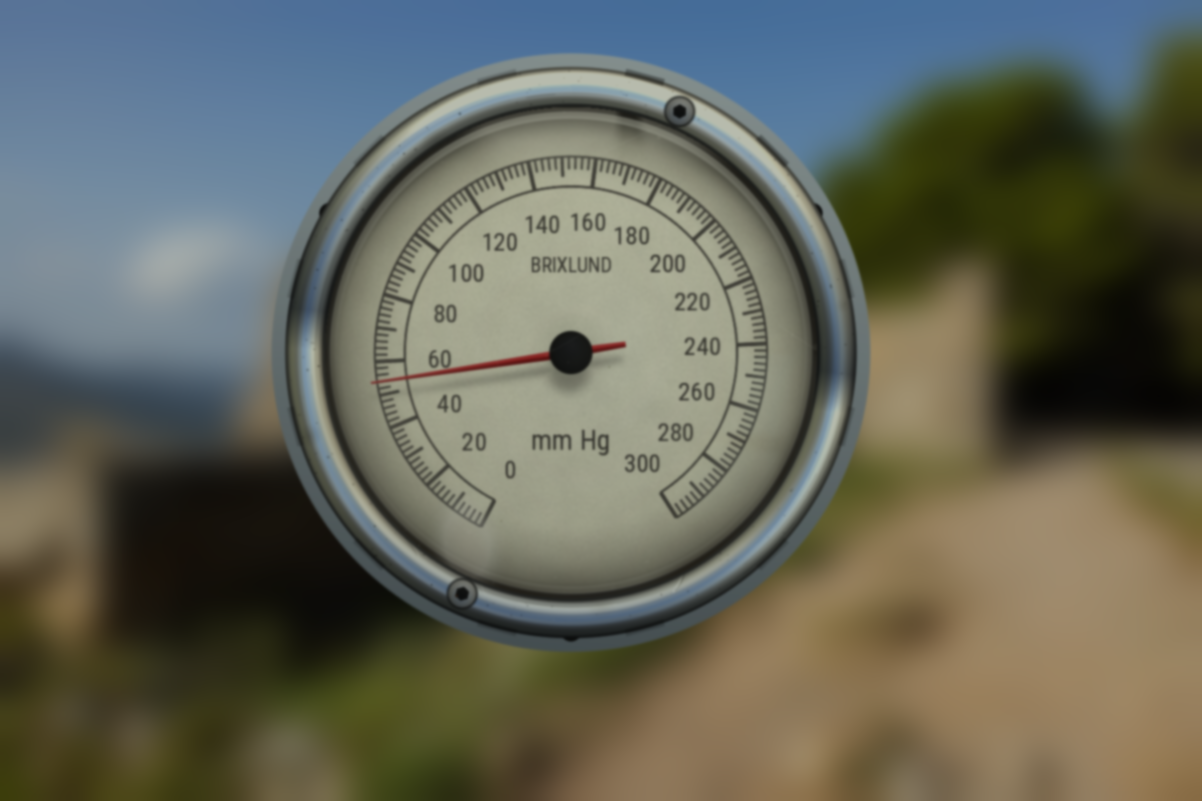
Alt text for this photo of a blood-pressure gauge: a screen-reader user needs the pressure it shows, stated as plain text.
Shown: 54 mmHg
